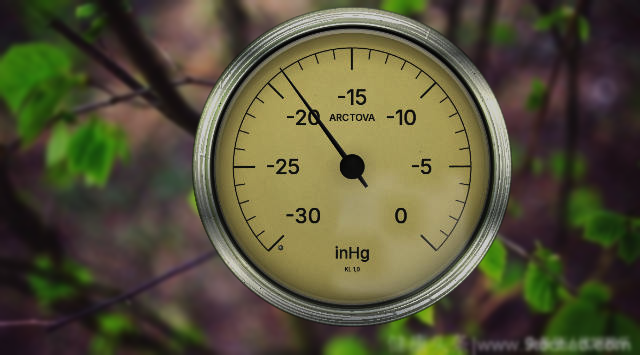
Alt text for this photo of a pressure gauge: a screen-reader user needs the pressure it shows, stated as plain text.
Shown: -19 inHg
